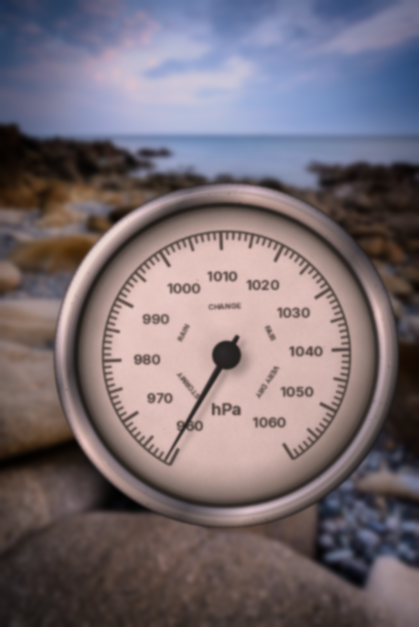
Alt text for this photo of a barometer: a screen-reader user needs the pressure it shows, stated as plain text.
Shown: 961 hPa
